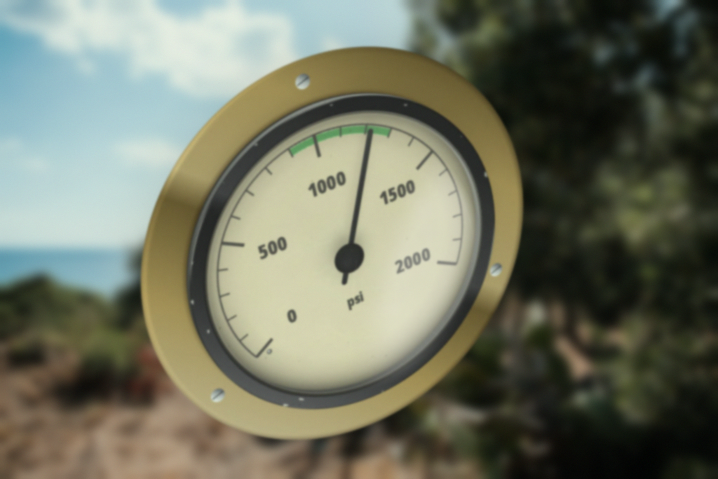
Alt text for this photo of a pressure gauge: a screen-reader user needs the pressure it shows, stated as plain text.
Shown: 1200 psi
